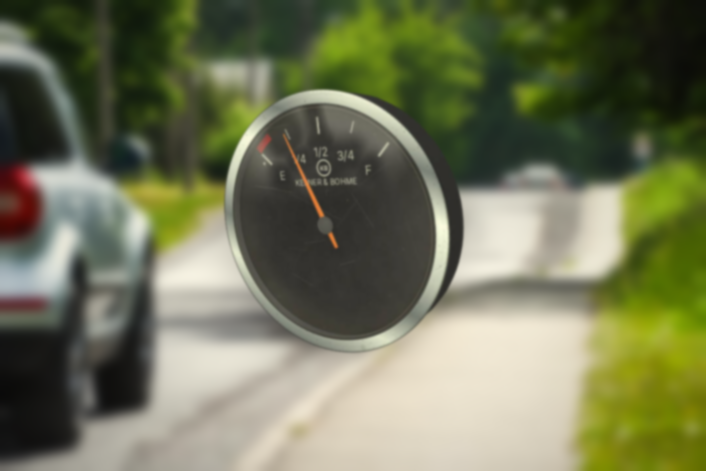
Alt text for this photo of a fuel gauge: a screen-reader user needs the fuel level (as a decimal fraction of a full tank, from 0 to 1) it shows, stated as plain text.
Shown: 0.25
